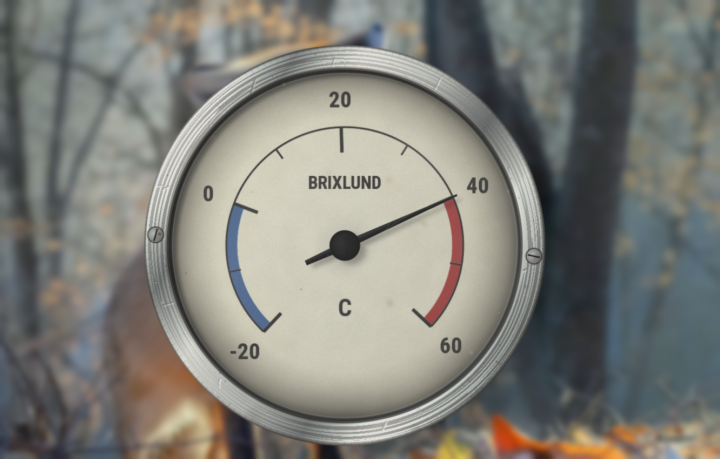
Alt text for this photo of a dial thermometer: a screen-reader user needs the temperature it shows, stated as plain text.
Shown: 40 °C
